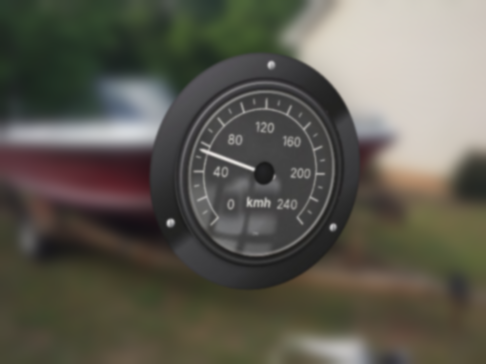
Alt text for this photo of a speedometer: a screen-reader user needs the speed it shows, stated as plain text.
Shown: 55 km/h
